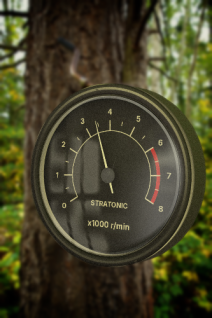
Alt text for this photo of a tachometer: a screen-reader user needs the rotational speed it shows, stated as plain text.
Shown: 3500 rpm
